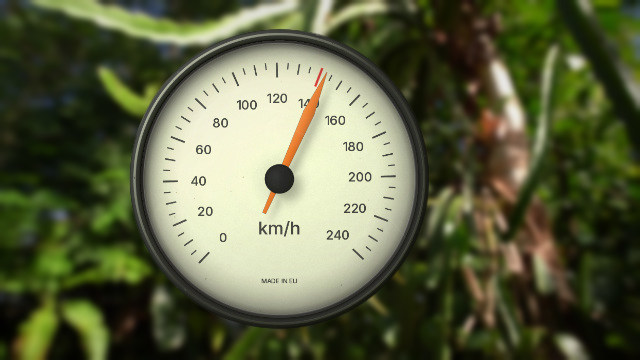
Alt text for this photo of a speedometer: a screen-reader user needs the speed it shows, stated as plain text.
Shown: 142.5 km/h
